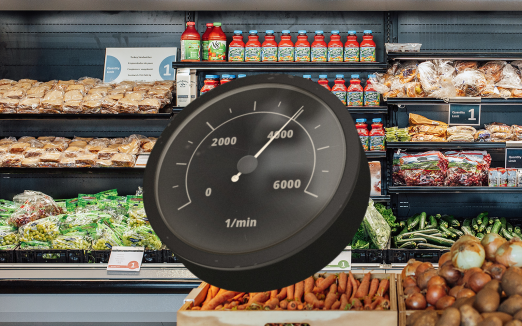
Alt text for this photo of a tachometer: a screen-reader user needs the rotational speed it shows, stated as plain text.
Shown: 4000 rpm
